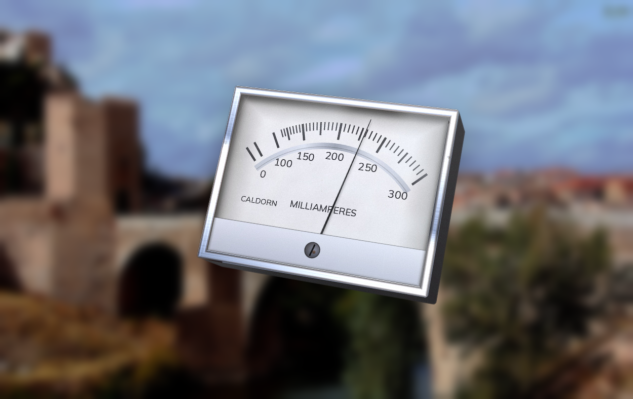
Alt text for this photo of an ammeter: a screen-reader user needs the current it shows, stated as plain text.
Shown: 230 mA
